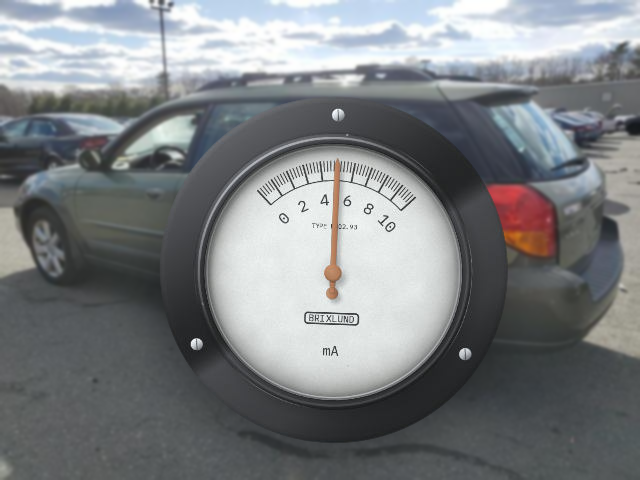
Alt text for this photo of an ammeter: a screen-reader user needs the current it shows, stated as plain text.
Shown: 5 mA
